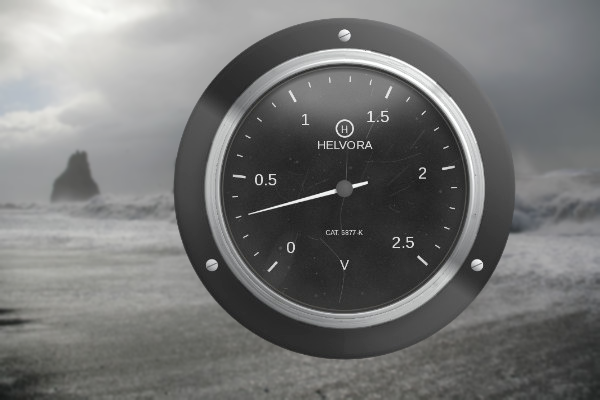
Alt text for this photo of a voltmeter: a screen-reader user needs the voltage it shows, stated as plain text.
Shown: 0.3 V
